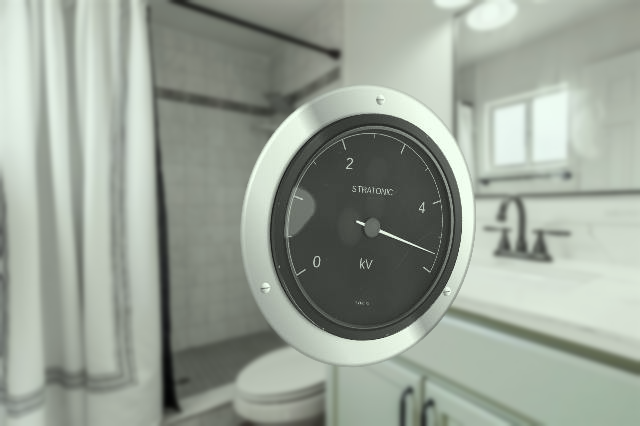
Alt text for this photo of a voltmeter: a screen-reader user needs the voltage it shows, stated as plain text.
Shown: 4.75 kV
